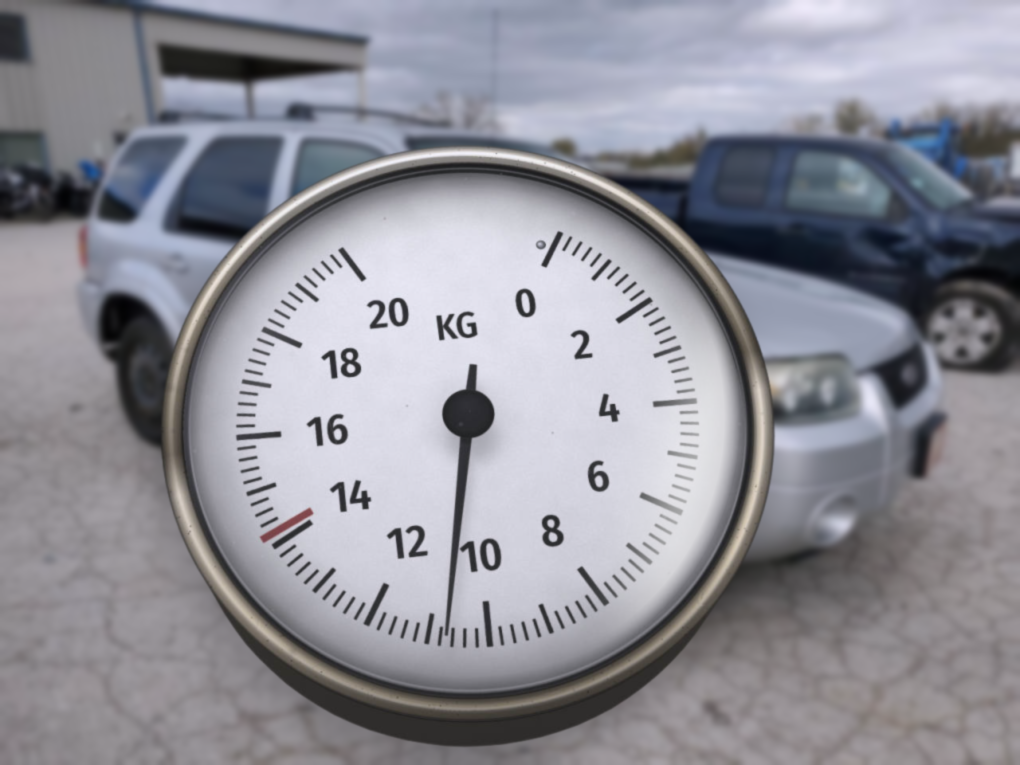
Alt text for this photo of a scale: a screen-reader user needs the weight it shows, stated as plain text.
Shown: 10.7 kg
